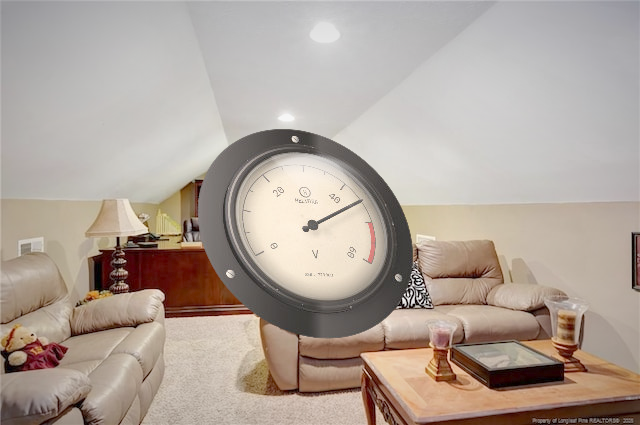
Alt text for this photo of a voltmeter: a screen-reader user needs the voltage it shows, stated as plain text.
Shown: 45 V
